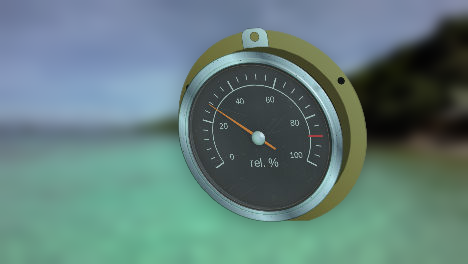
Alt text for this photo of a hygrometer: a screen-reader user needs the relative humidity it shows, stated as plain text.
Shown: 28 %
